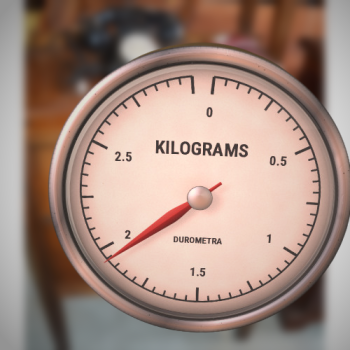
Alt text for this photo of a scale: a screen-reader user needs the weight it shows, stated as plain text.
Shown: 1.95 kg
